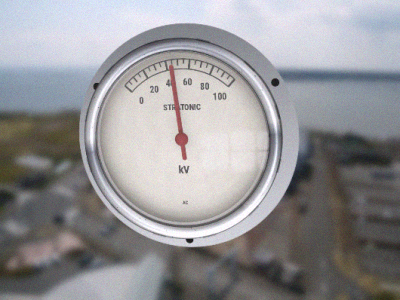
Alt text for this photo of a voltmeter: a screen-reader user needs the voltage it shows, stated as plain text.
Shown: 45 kV
